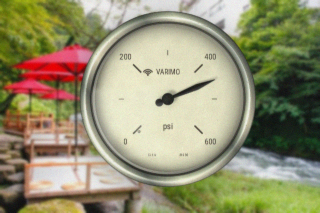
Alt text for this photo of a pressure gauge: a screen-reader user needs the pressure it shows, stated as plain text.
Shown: 450 psi
